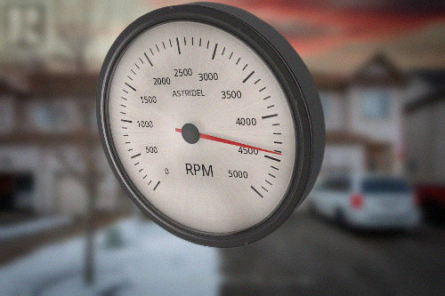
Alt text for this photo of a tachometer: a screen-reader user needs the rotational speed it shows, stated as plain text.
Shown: 4400 rpm
